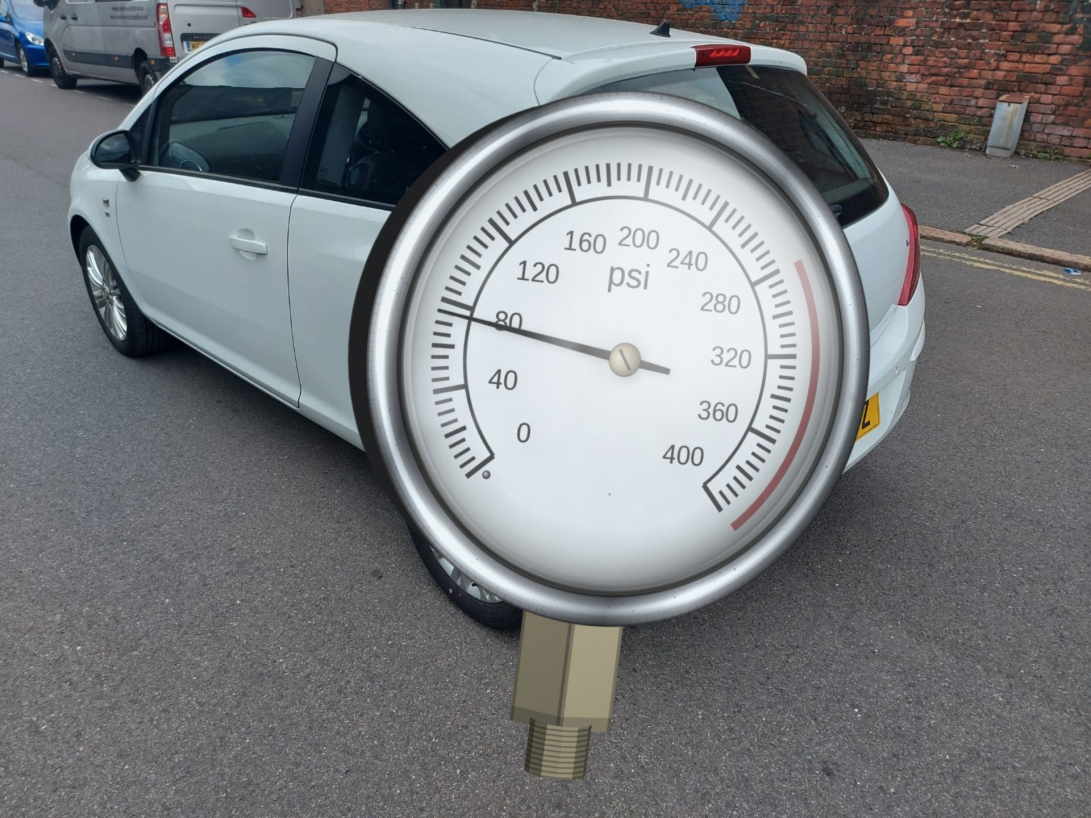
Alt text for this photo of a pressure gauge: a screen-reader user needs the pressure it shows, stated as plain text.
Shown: 75 psi
